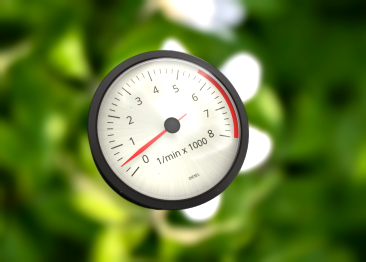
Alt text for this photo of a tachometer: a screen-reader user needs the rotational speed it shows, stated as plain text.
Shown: 400 rpm
